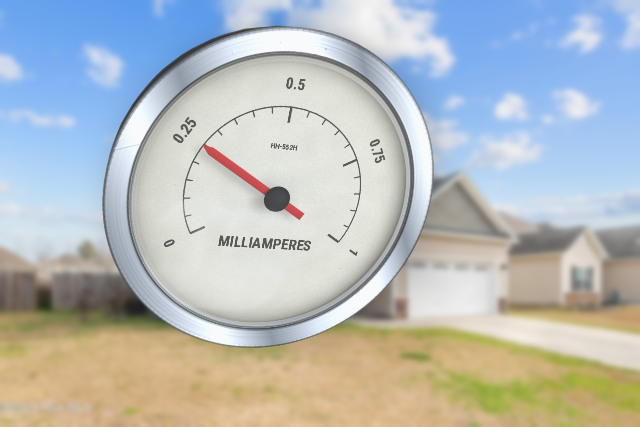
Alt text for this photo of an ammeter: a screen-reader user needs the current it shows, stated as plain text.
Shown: 0.25 mA
